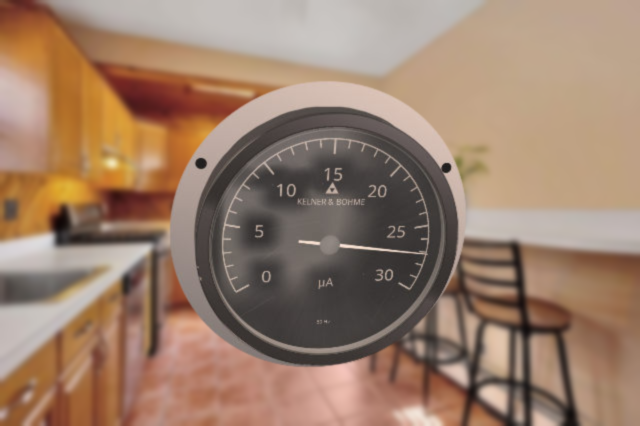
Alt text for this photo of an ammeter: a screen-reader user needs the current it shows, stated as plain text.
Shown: 27 µA
